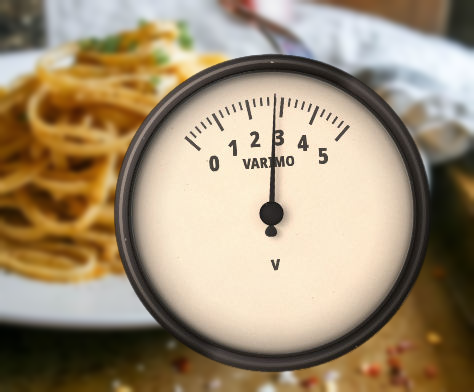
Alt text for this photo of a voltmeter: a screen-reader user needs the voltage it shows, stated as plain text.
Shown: 2.8 V
